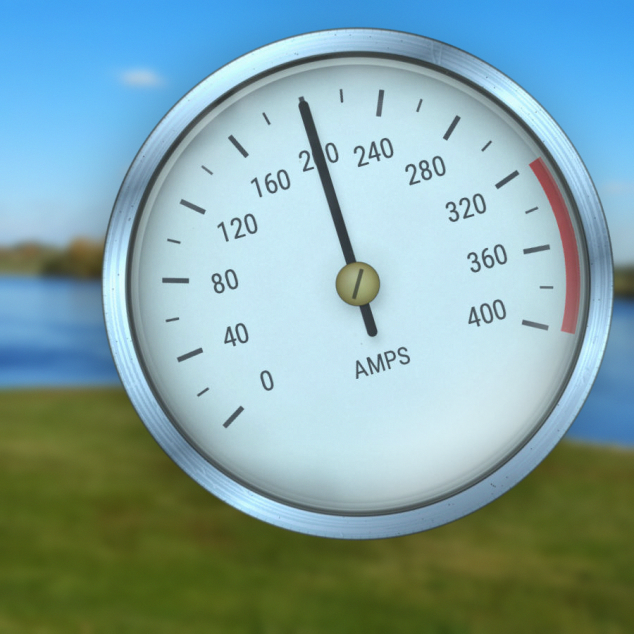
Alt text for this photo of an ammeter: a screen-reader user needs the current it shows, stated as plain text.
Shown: 200 A
